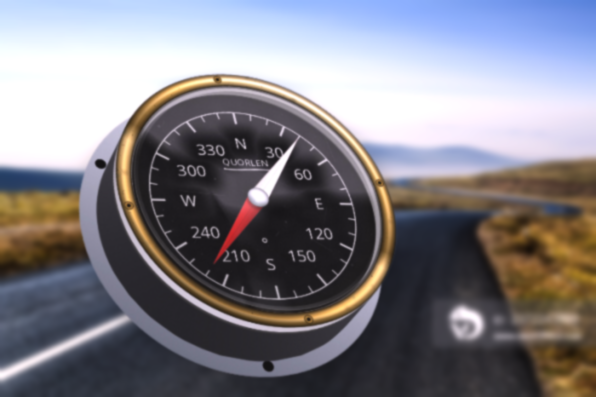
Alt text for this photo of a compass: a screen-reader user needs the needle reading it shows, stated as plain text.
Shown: 220 °
